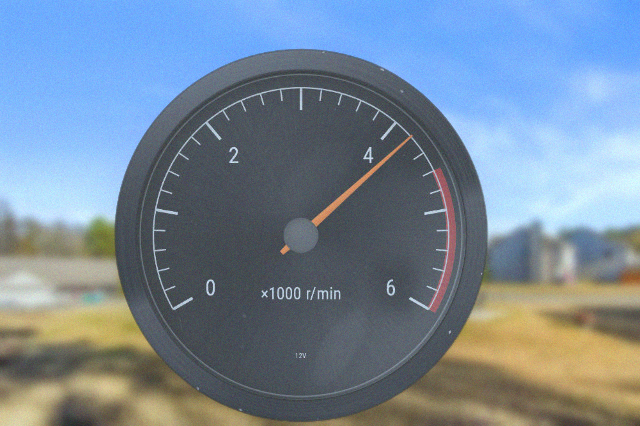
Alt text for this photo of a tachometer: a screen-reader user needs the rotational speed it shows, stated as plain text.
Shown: 4200 rpm
